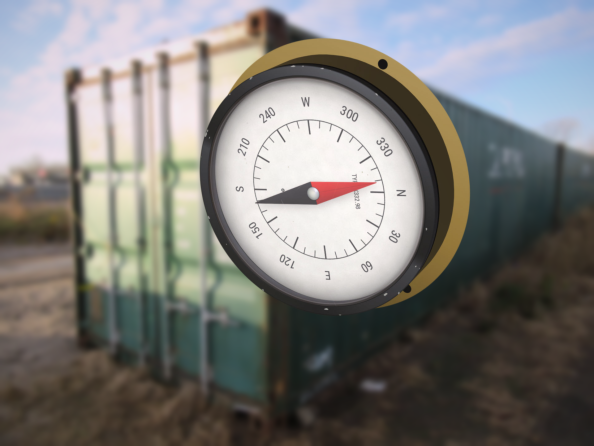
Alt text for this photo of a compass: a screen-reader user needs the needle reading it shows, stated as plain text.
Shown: 350 °
